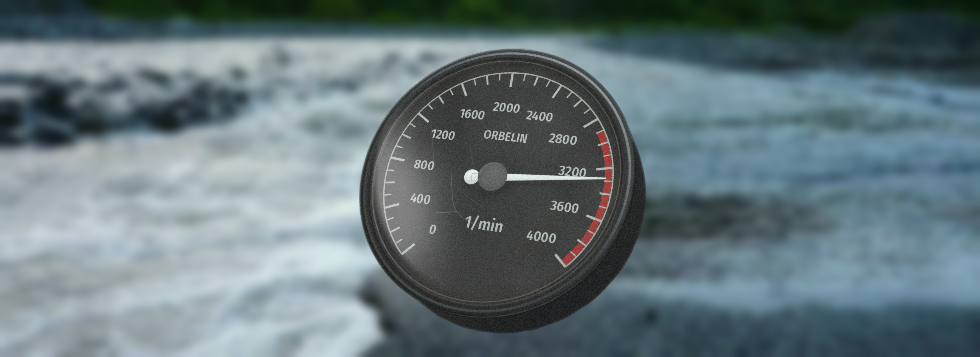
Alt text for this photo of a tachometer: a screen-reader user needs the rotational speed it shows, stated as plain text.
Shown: 3300 rpm
